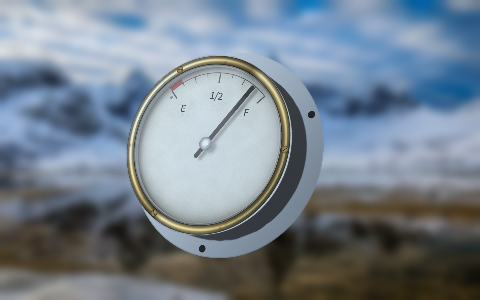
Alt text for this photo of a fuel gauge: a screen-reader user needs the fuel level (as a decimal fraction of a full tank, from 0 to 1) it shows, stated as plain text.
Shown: 0.875
